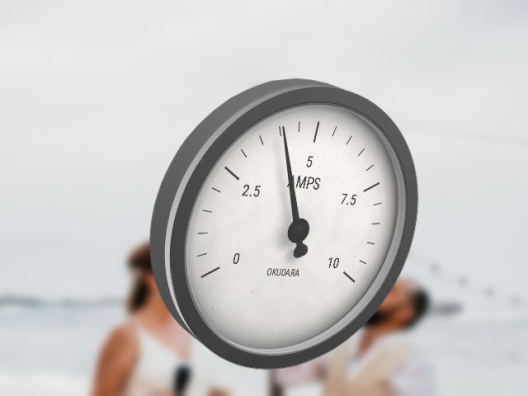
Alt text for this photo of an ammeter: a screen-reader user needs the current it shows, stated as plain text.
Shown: 4 A
